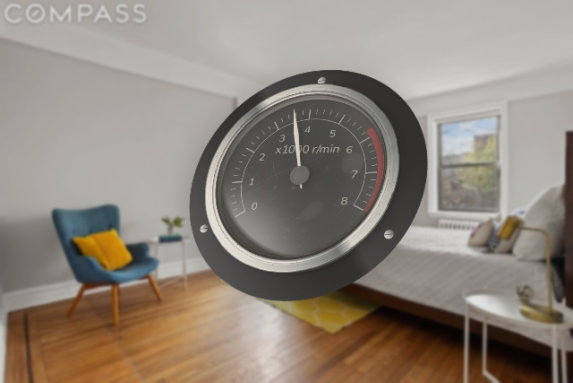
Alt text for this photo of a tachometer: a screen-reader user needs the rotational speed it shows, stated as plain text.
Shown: 3600 rpm
